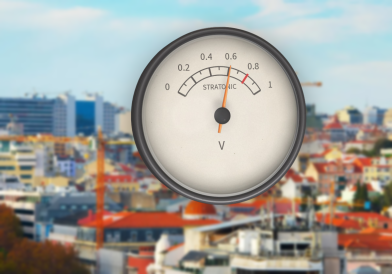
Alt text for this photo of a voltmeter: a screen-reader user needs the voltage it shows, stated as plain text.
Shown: 0.6 V
